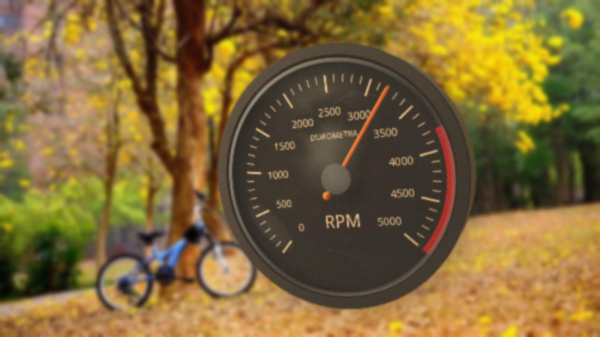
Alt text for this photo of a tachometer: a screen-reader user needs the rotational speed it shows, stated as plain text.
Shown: 3200 rpm
